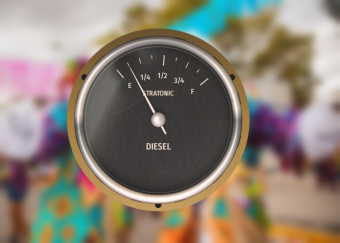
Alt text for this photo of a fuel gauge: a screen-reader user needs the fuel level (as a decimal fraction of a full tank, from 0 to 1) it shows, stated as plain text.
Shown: 0.125
